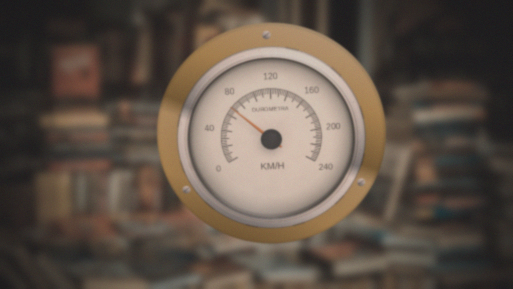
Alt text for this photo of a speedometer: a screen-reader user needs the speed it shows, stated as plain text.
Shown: 70 km/h
